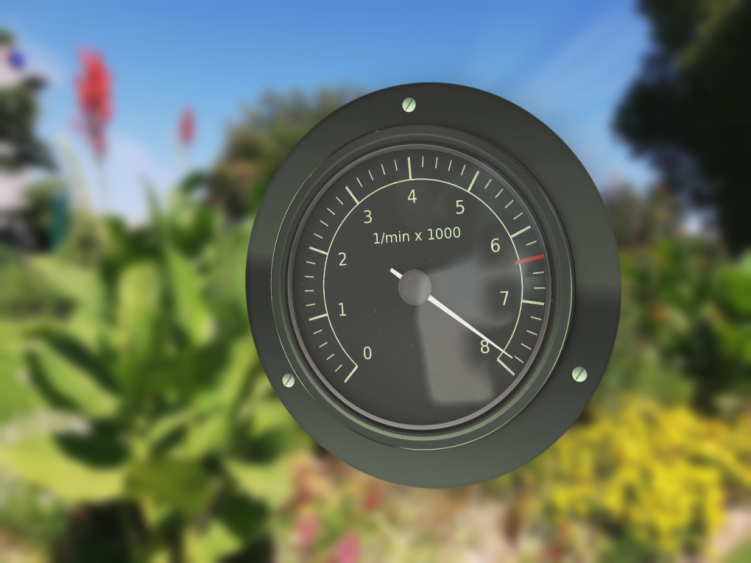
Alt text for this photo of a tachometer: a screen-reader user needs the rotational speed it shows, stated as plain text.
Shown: 7800 rpm
